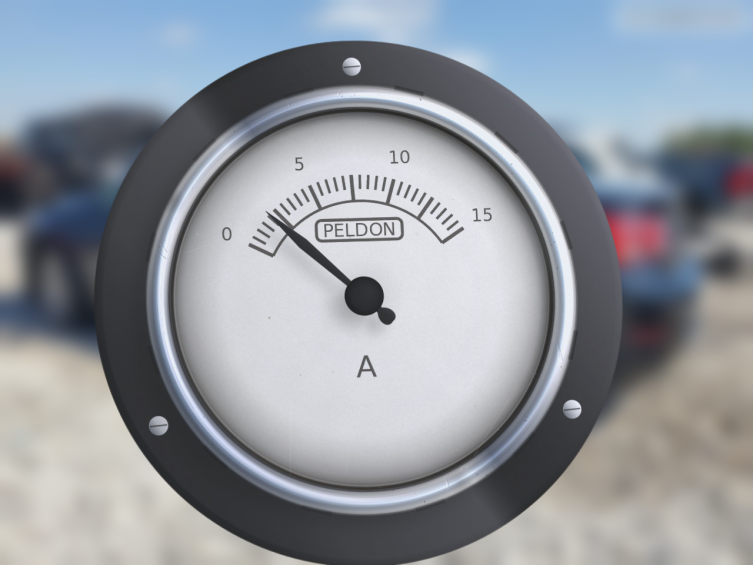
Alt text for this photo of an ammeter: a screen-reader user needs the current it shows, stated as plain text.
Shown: 2 A
